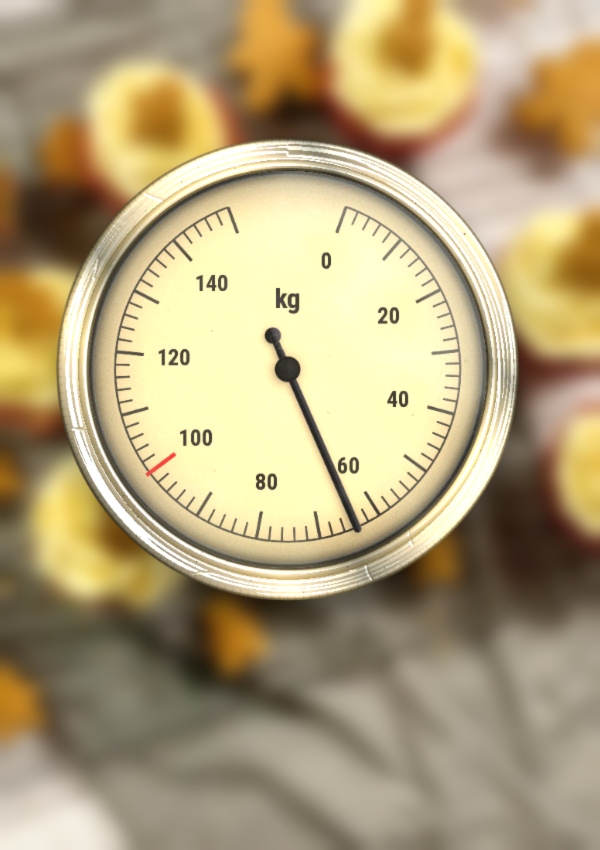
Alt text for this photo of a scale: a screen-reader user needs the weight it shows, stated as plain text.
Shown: 64 kg
